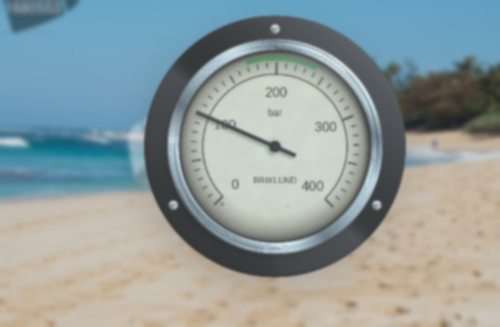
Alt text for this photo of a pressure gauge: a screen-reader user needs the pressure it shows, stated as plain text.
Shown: 100 bar
